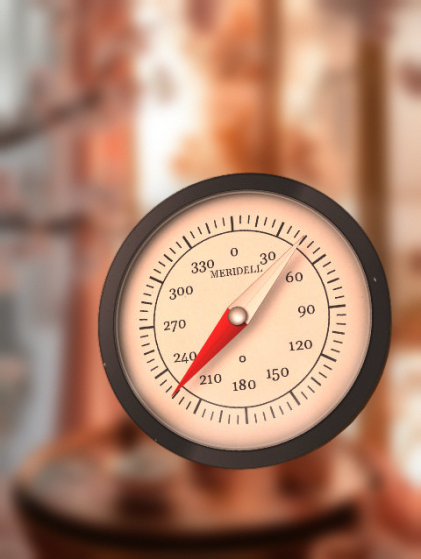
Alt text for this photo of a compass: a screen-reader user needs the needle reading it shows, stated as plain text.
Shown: 225 °
